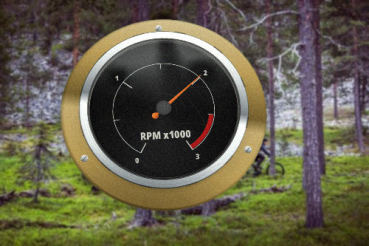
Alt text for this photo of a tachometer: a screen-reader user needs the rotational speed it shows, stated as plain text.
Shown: 2000 rpm
